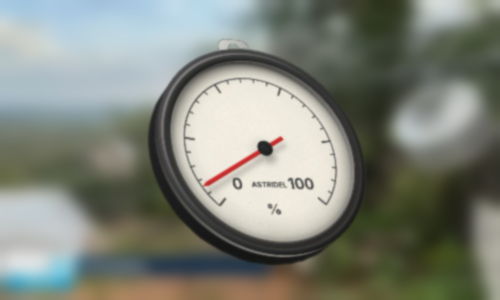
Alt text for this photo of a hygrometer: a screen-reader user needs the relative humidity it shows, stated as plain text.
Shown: 6 %
